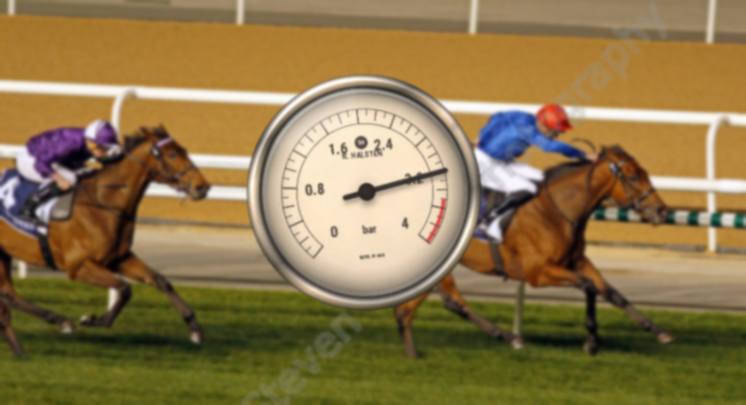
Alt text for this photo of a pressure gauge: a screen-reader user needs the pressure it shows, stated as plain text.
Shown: 3.2 bar
